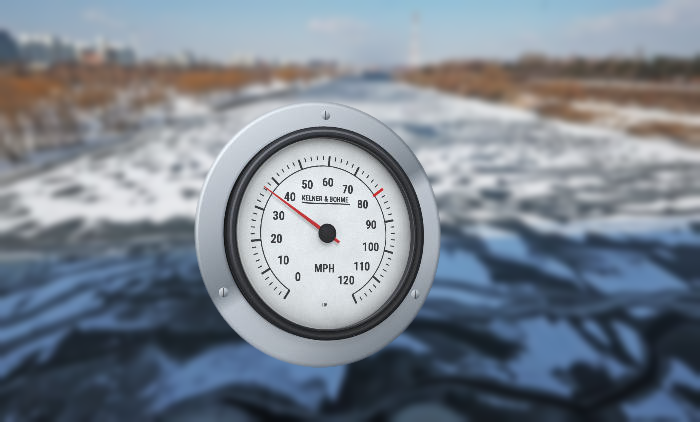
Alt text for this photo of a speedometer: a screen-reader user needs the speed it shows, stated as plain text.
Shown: 36 mph
